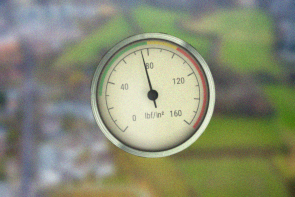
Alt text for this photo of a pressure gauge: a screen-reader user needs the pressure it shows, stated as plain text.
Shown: 75 psi
